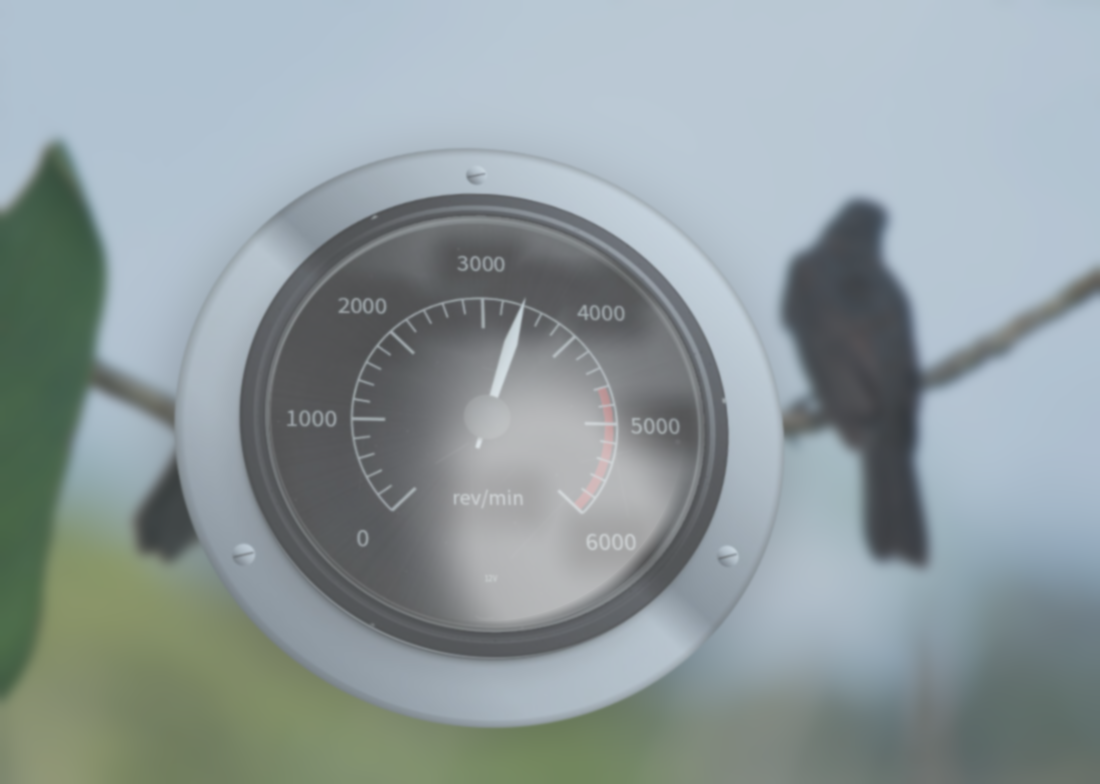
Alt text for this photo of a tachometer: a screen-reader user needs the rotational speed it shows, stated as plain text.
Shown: 3400 rpm
